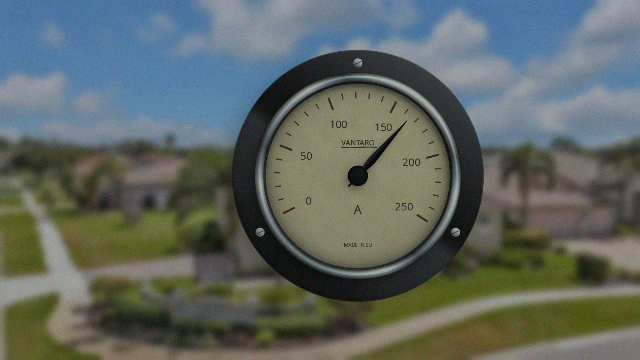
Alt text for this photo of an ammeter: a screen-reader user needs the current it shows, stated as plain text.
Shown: 165 A
